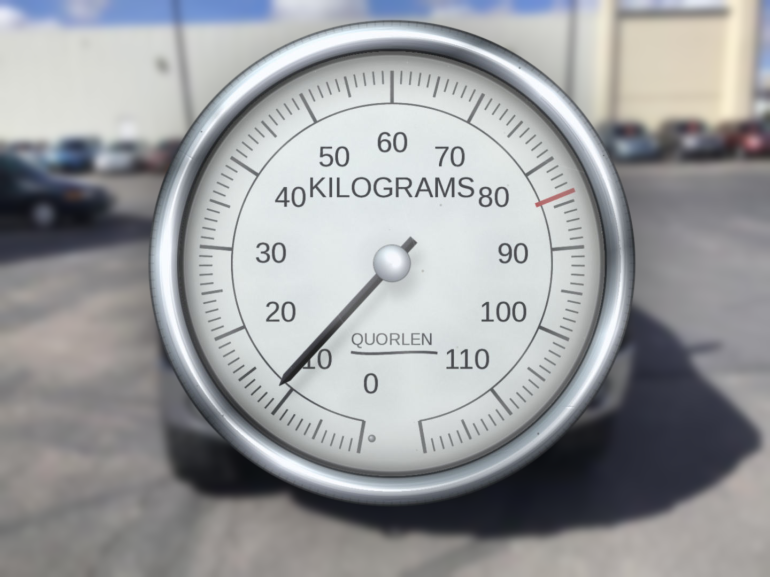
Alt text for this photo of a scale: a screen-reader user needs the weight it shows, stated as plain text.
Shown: 11.5 kg
